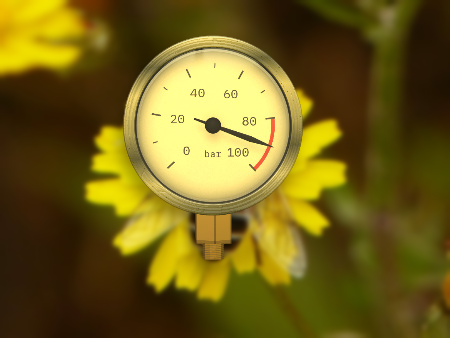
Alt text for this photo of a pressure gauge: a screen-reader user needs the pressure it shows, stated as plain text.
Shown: 90 bar
